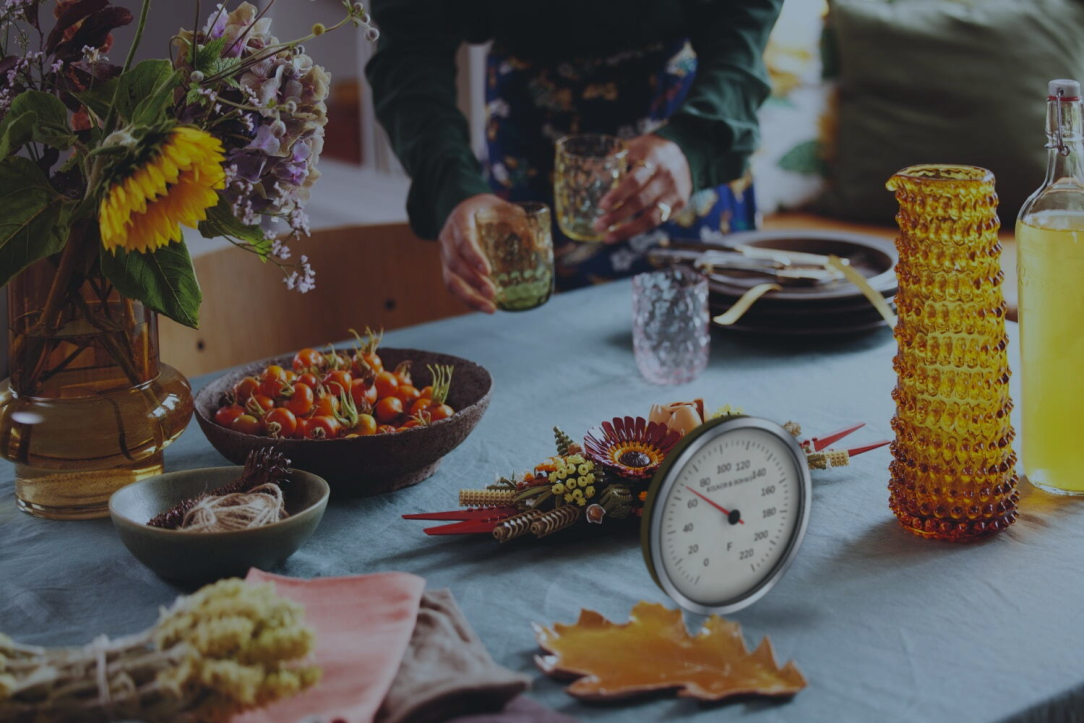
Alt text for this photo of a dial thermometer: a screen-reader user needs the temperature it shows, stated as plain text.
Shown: 68 °F
